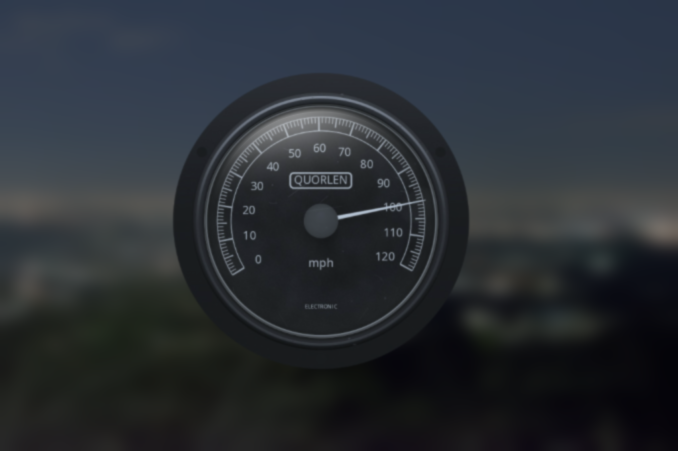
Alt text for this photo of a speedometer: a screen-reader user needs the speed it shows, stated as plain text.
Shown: 100 mph
